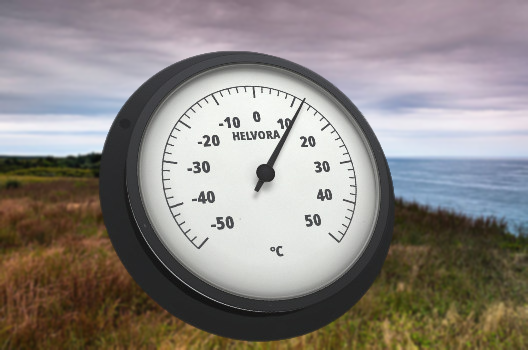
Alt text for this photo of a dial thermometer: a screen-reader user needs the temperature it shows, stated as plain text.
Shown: 12 °C
